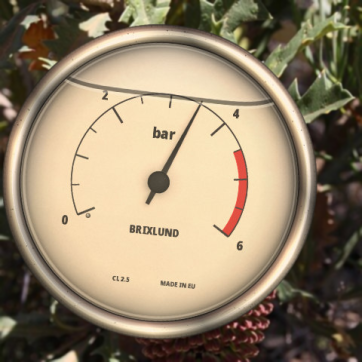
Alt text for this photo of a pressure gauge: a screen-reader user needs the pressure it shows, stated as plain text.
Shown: 3.5 bar
